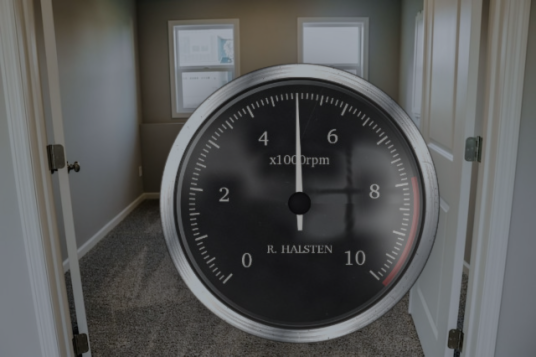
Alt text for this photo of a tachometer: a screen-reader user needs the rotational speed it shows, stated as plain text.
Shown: 5000 rpm
